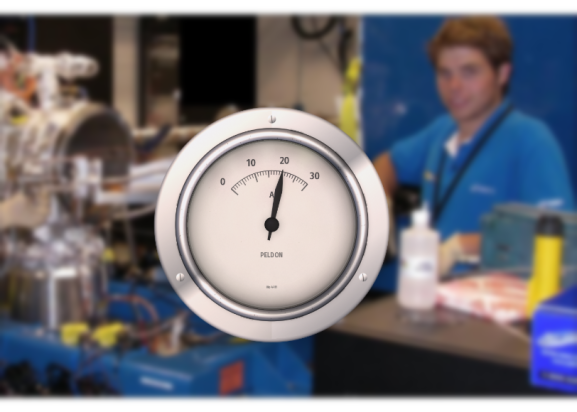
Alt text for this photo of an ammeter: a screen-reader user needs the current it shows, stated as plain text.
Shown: 20 A
